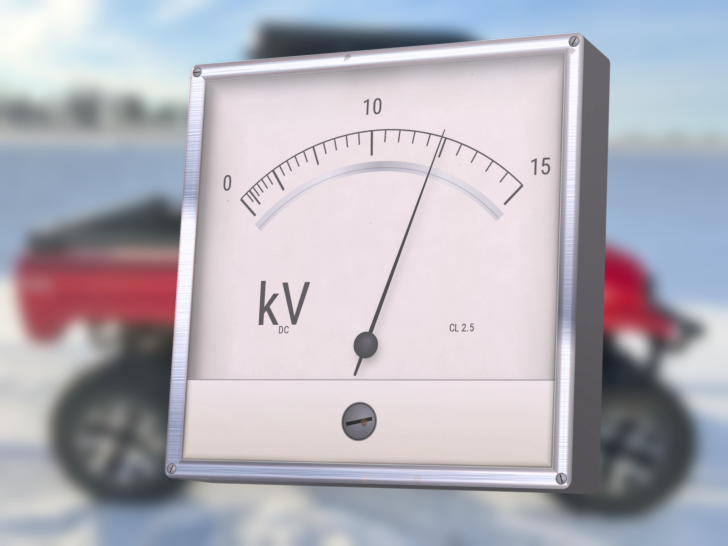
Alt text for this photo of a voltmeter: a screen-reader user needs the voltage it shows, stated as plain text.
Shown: 12.5 kV
